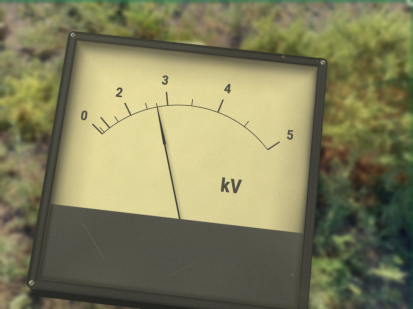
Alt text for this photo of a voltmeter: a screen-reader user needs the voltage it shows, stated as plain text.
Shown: 2.75 kV
